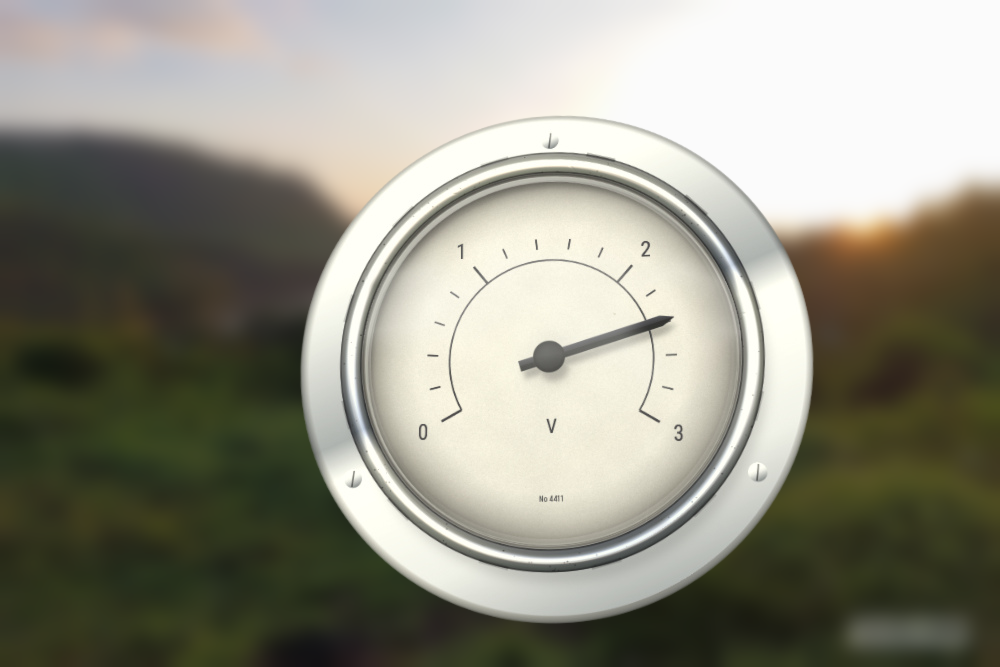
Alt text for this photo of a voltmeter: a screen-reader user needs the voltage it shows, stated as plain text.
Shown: 2.4 V
